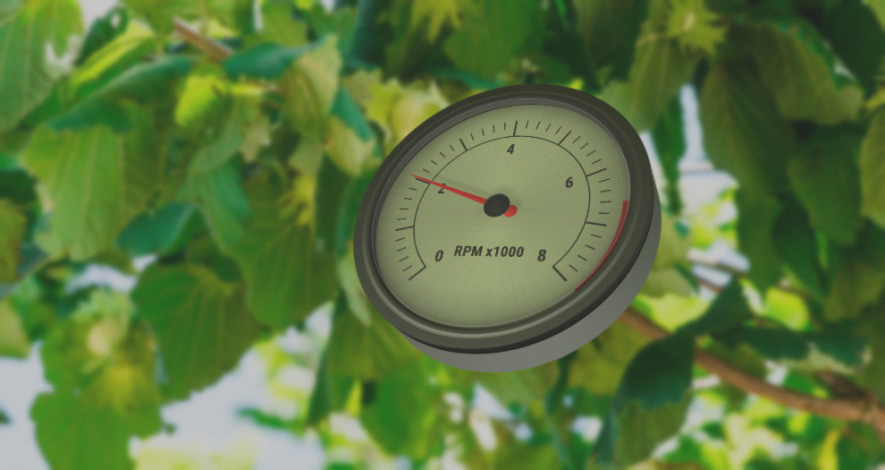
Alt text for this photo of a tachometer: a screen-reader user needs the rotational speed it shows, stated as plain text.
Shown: 2000 rpm
